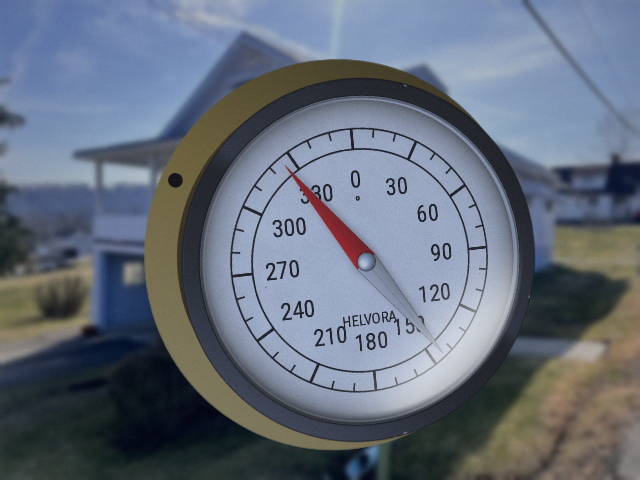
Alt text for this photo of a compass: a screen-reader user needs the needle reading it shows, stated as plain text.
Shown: 325 °
